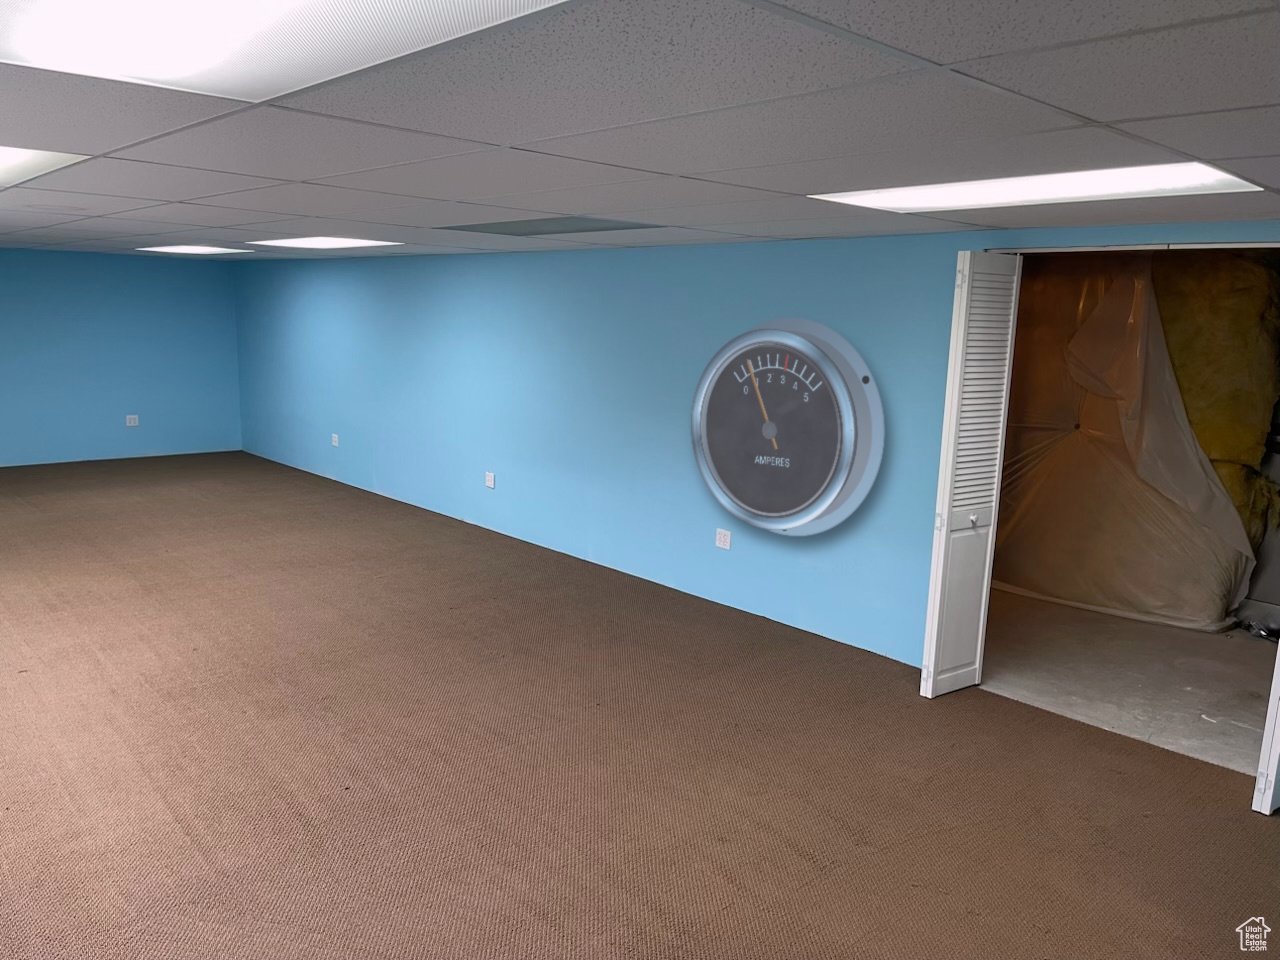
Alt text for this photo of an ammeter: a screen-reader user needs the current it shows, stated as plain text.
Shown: 1 A
